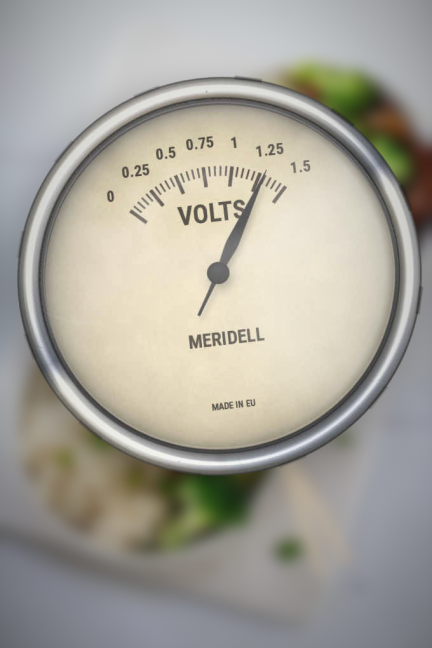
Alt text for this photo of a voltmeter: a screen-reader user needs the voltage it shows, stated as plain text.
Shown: 1.3 V
